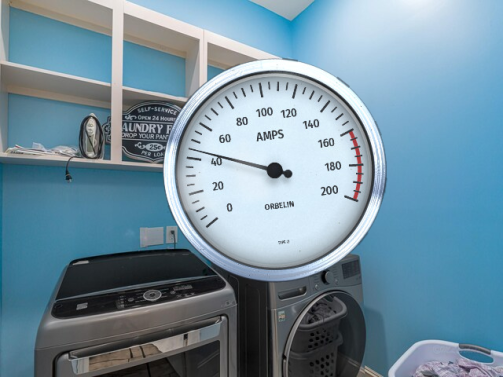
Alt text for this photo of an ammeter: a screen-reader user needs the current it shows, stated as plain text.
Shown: 45 A
